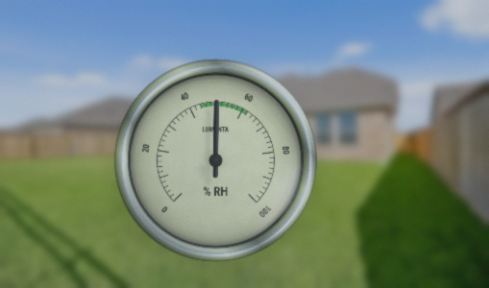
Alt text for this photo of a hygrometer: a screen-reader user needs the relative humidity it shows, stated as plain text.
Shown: 50 %
